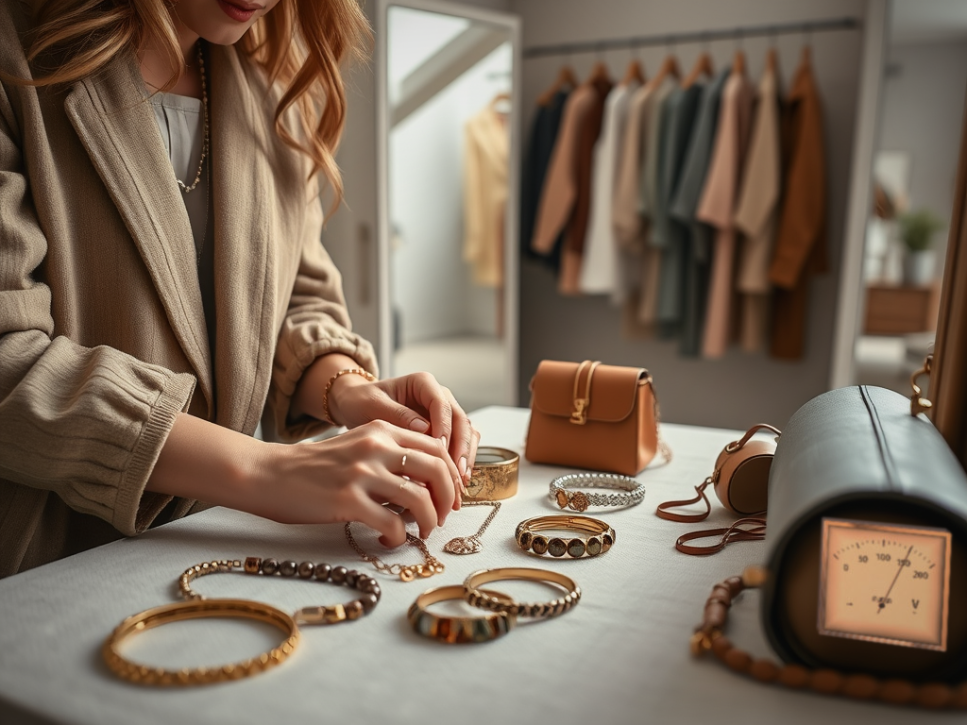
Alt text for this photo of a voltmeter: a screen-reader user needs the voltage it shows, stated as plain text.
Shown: 150 V
